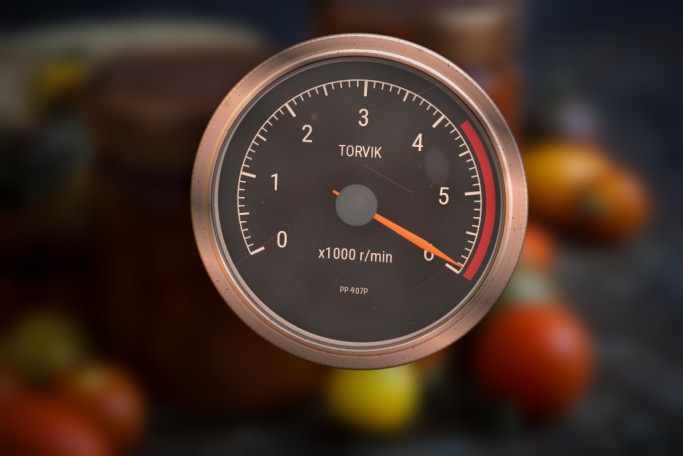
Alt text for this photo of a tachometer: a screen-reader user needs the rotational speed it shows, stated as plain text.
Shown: 5900 rpm
